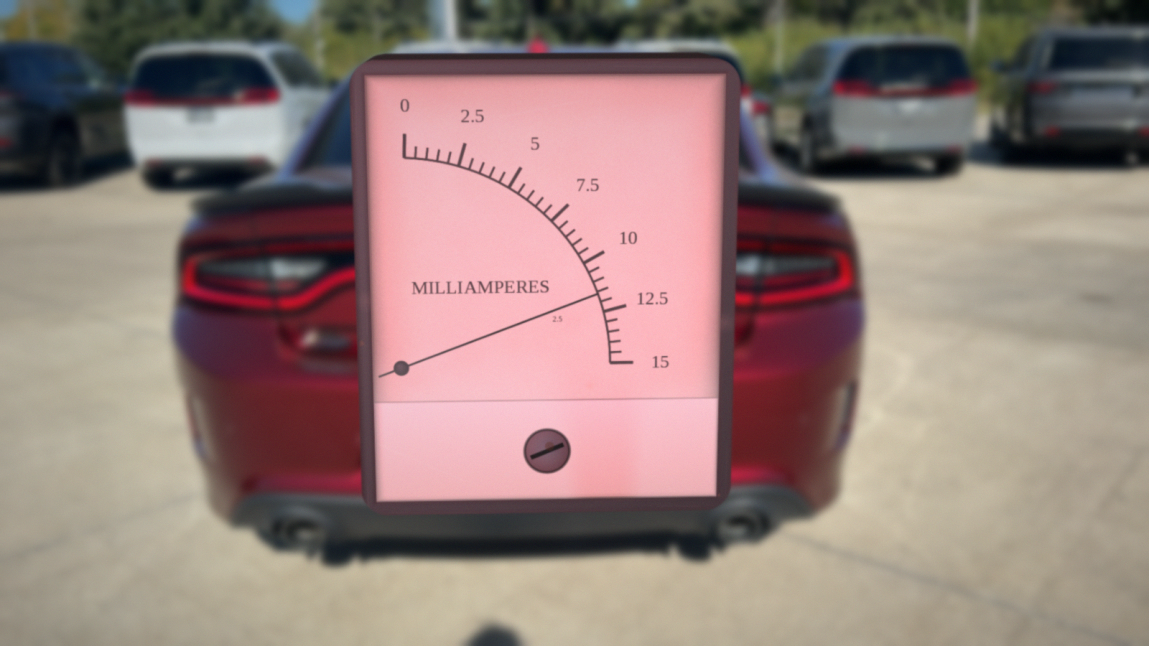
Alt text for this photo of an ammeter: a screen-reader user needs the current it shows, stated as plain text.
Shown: 11.5 mA
